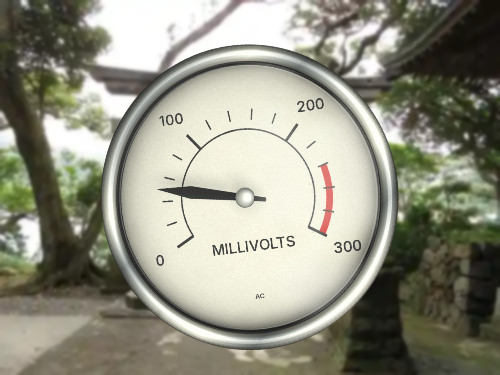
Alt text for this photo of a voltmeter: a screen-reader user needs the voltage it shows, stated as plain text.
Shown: 50 mV
